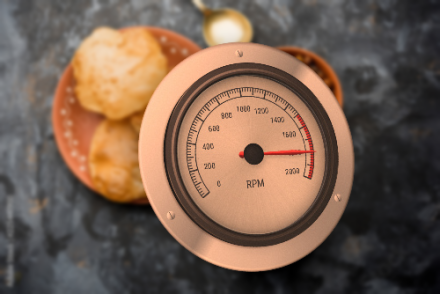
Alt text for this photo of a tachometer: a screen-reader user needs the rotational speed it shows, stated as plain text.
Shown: 1800 rpm
